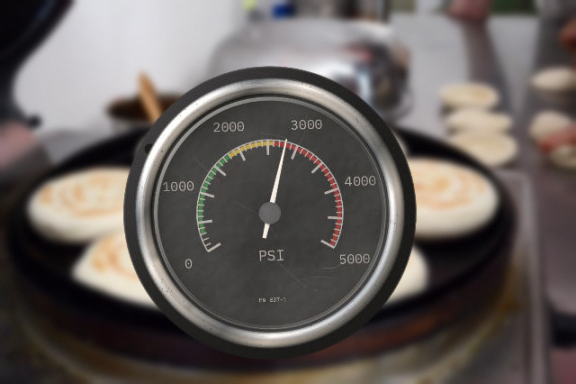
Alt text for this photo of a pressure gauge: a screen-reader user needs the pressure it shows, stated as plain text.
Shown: 2800 psi
